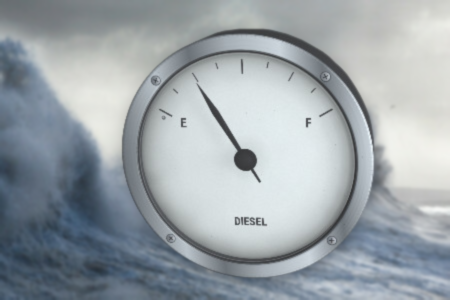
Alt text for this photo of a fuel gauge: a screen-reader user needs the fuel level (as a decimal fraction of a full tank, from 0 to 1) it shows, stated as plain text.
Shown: 0.25
